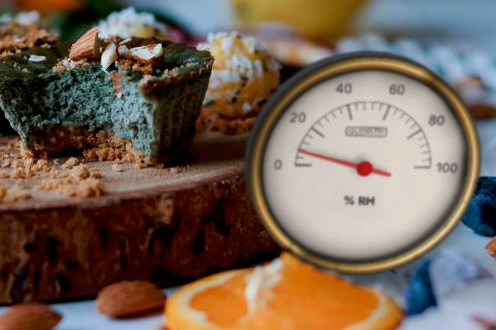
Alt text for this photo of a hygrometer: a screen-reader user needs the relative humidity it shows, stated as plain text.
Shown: 8 %
